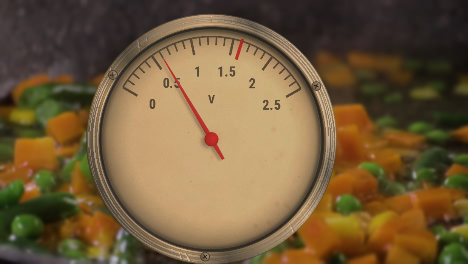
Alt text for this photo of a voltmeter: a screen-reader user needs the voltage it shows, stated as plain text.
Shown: 0.6 V
